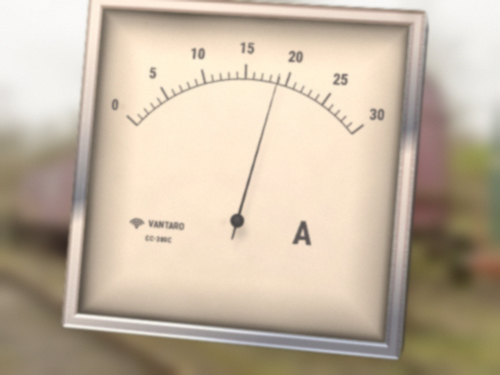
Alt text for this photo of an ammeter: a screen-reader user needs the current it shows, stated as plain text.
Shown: 19 A
